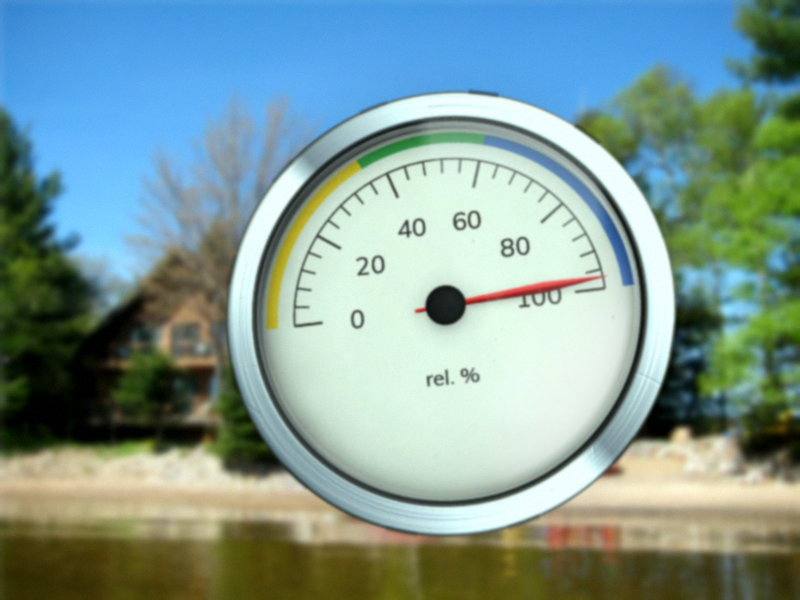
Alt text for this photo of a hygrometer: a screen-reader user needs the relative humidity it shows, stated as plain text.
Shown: 98 %
